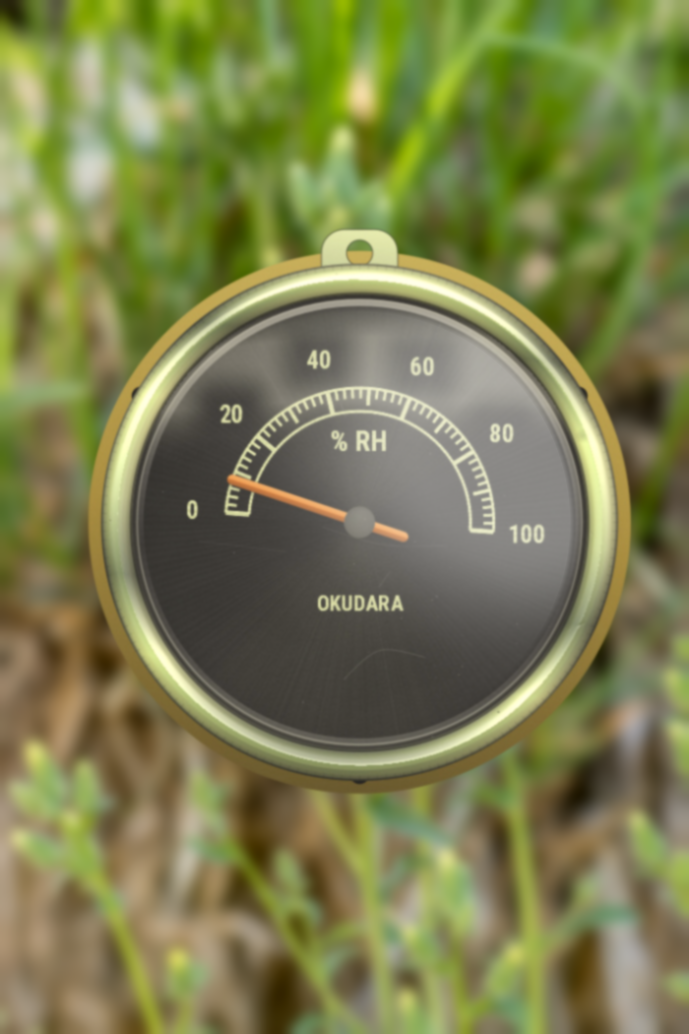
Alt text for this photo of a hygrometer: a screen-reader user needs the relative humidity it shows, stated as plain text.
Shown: 8 %
